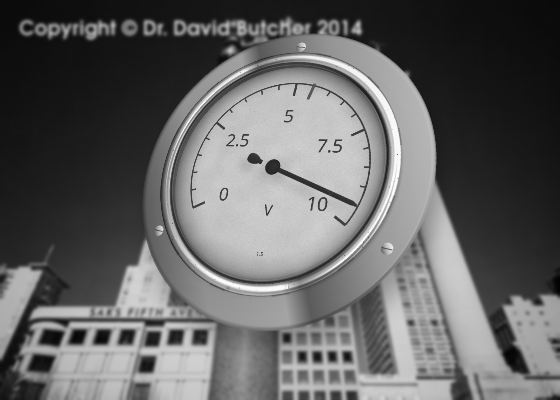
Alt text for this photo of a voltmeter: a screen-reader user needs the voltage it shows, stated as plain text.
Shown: 9.5 V
